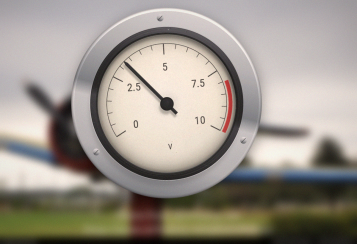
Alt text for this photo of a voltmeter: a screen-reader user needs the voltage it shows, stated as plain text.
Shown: 3.25 V
